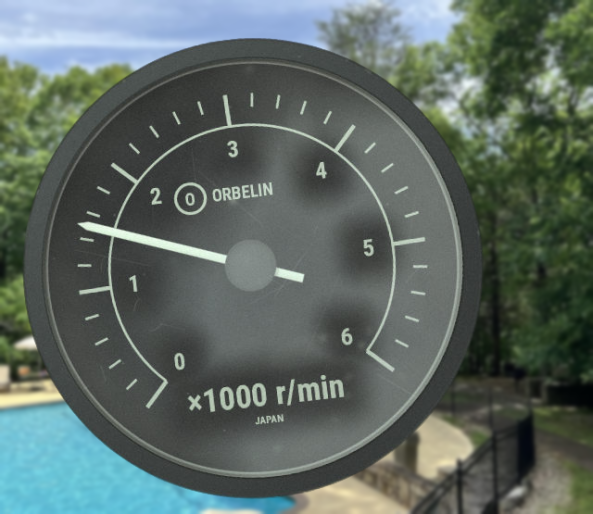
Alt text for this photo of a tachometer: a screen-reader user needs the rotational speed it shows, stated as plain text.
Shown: 1500 rpm
